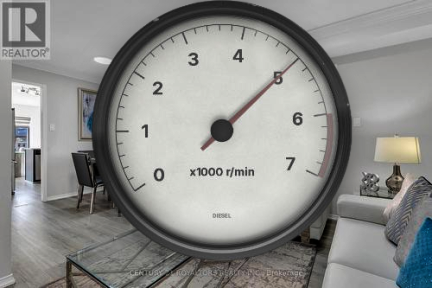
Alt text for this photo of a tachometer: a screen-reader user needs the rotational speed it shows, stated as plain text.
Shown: 5000 rpm
